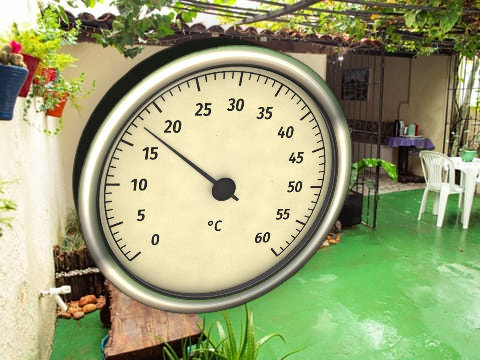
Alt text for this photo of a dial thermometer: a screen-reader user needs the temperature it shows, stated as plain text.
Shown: 17.5 °C
